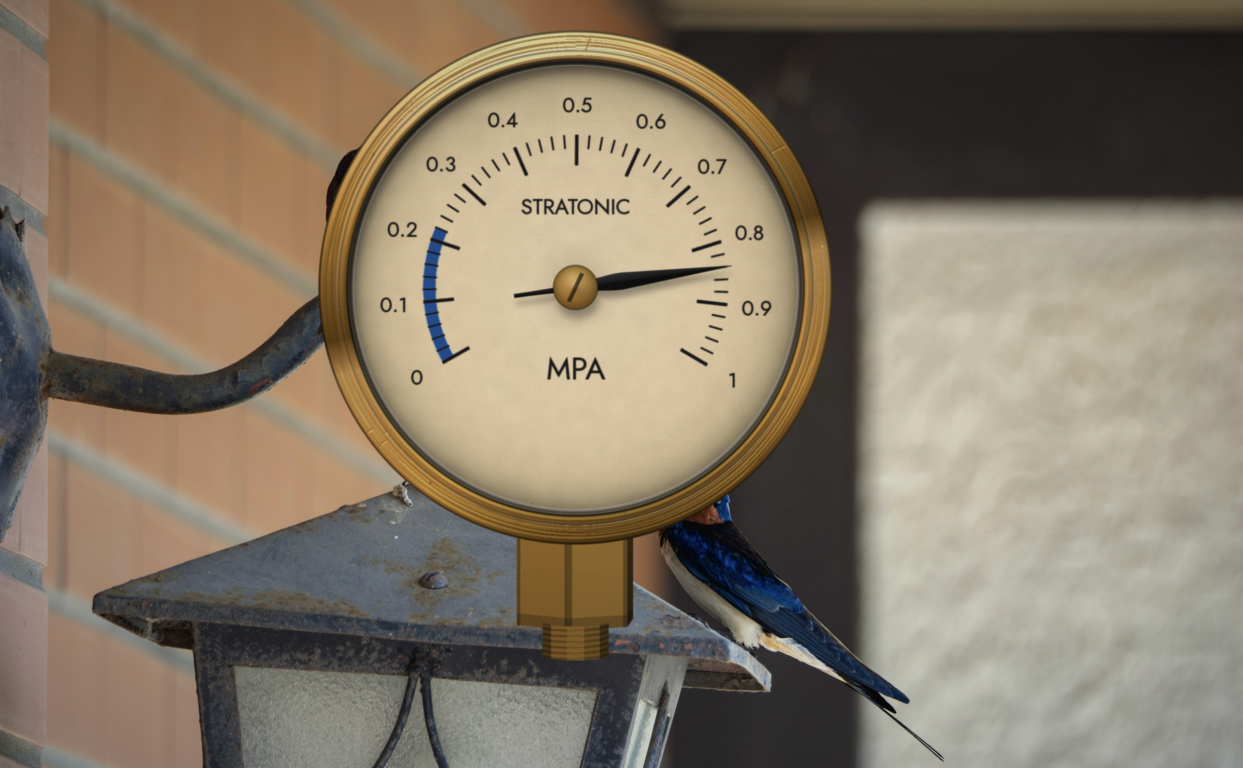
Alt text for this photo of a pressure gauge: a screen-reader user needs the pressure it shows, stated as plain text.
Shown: 0.84 MPa
